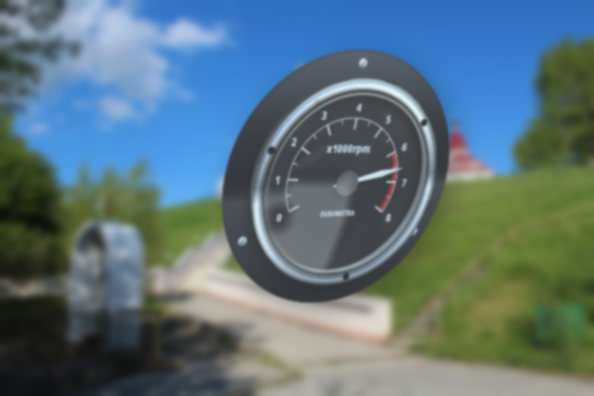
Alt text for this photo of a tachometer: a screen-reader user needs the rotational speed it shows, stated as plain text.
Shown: 6500 rpm
